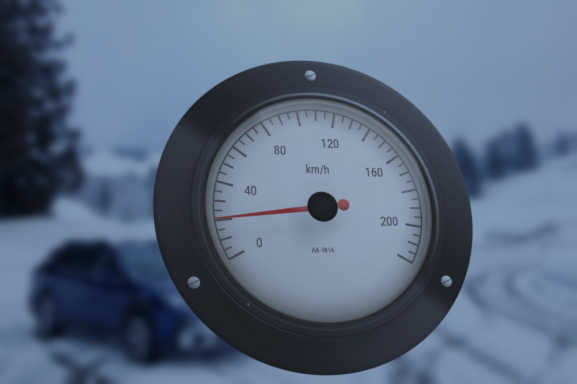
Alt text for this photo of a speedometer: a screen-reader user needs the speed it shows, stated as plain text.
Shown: 20 km/h
